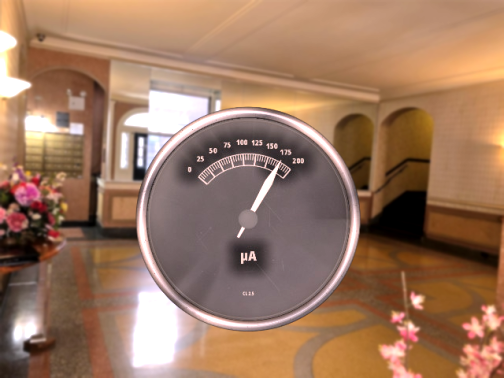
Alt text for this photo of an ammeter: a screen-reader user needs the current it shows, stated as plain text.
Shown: 175 µA
